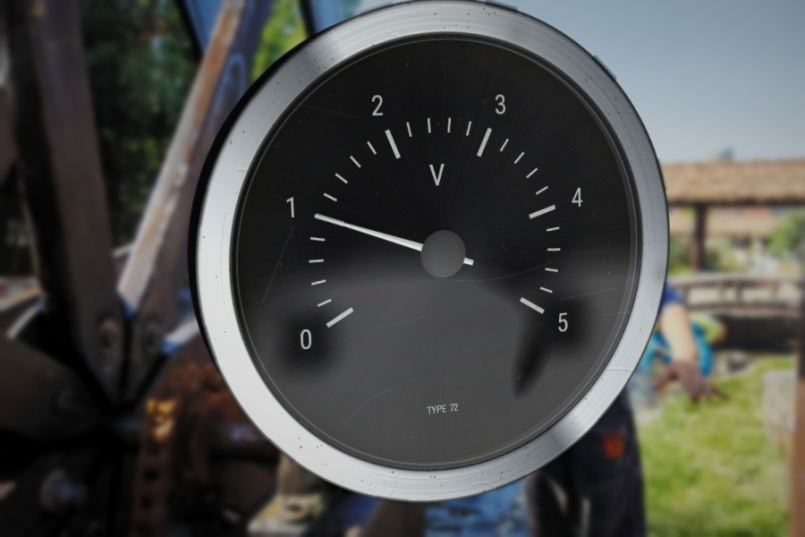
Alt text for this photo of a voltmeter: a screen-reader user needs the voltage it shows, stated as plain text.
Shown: 1 V
